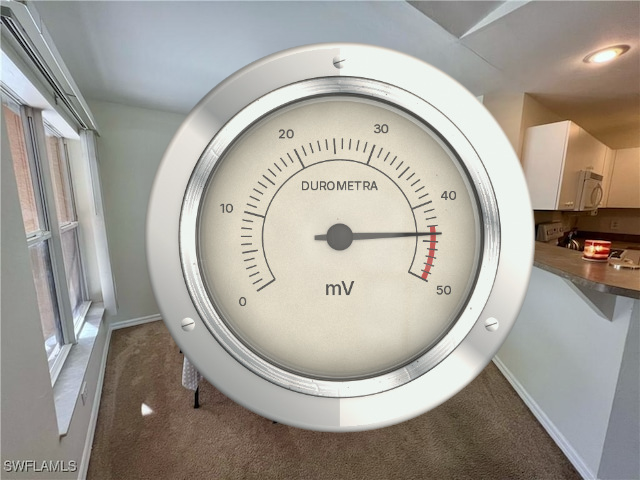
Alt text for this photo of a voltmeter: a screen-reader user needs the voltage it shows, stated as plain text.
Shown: 44 mV
